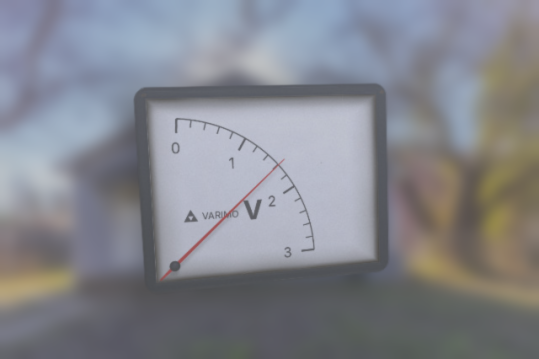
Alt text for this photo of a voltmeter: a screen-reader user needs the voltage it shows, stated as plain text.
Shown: 1.6 V
